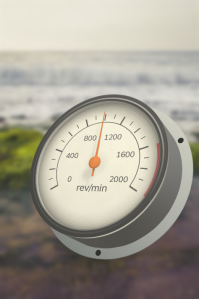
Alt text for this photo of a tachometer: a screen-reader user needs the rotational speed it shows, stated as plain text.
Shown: 1000 rpm
